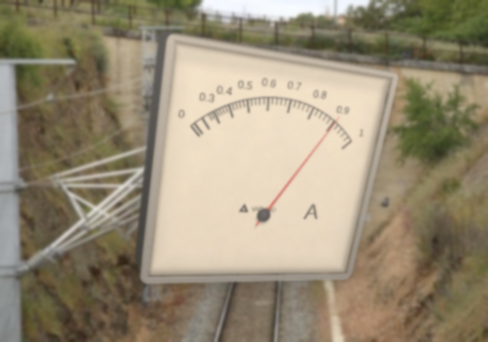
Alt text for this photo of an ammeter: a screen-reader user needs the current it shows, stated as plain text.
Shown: 0.9 A
